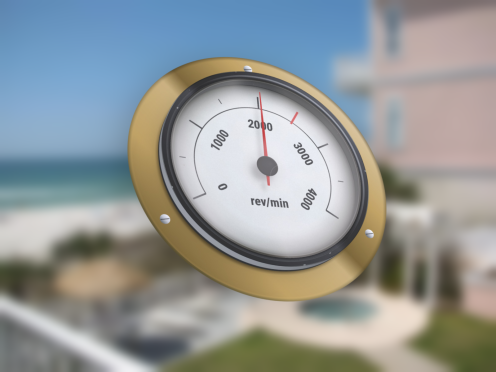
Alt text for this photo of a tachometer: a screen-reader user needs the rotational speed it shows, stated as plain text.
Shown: 2000 rpm
